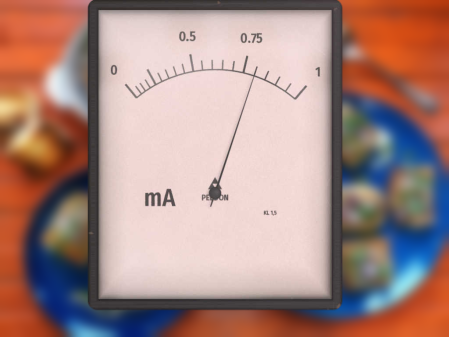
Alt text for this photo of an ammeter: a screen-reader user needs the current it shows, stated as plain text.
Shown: 0.8 mA
